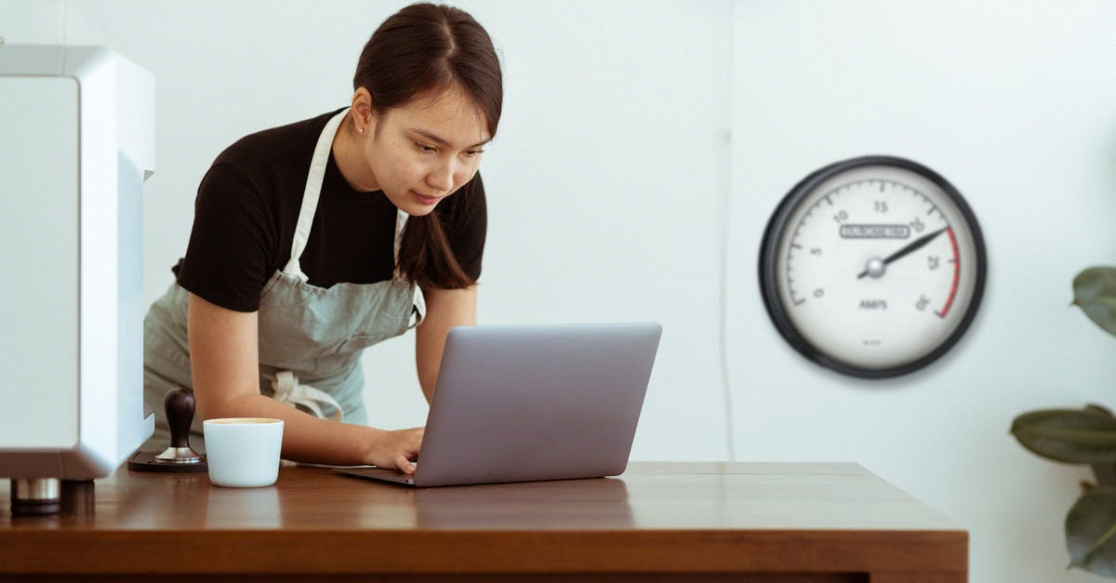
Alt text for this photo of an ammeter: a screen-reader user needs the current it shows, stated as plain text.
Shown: 22 A
